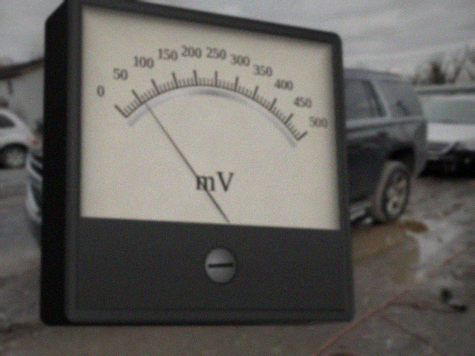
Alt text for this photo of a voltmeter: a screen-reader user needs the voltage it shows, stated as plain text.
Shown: 50 mV
